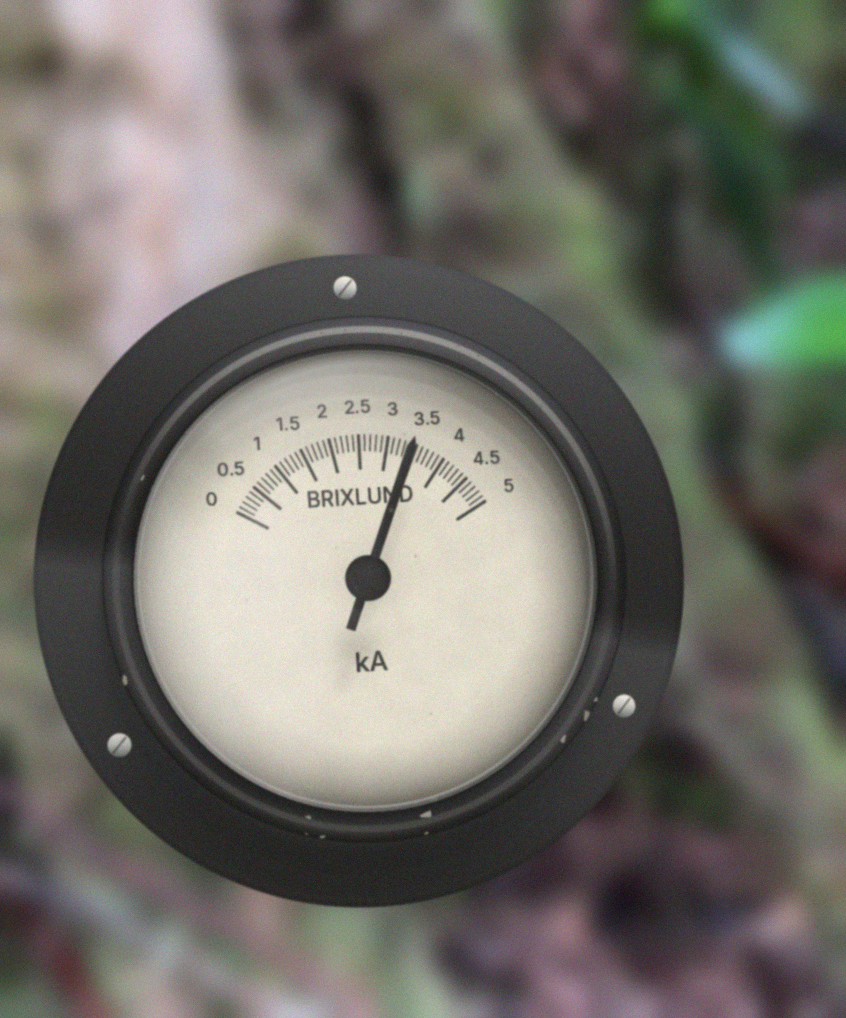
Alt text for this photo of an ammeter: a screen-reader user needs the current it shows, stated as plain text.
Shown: 3.4 kA
